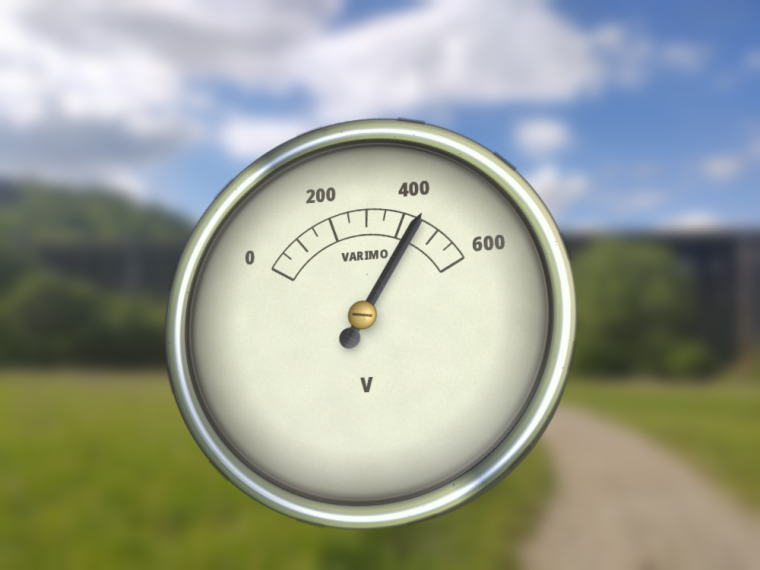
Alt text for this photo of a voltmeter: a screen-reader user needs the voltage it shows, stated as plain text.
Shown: 450 V
